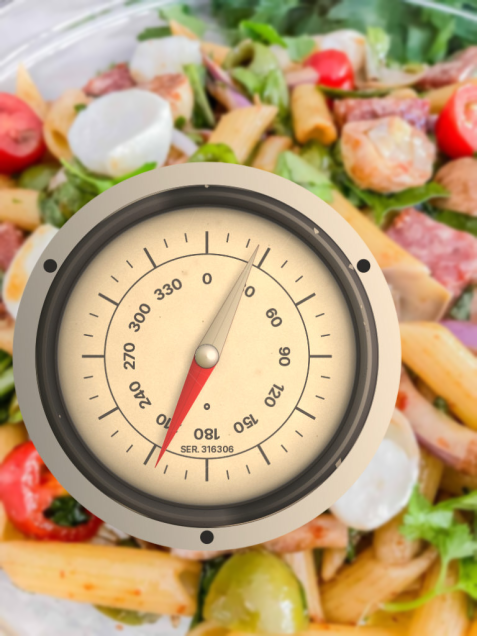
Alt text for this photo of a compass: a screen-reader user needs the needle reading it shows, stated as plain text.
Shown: 205 °
